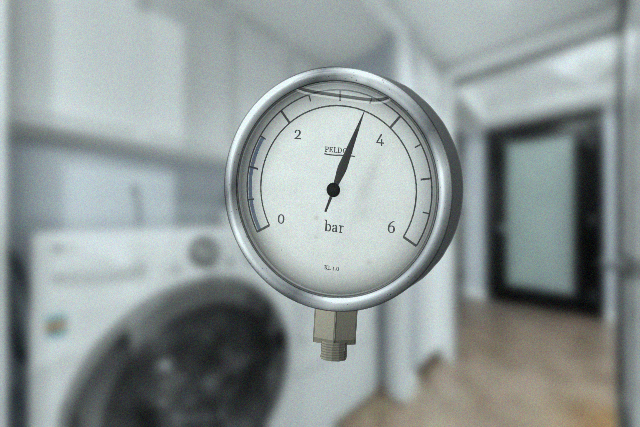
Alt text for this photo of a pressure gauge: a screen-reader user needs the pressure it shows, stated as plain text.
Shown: 3.5 bar
